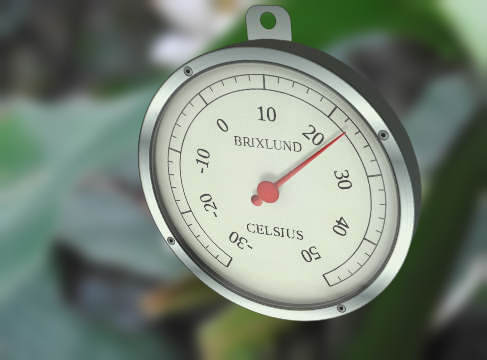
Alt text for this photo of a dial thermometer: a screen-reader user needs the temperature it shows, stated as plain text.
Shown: 23 °C
